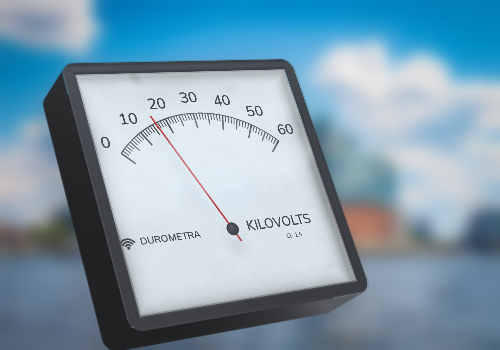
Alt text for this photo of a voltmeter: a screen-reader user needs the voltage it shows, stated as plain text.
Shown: 15 kV
